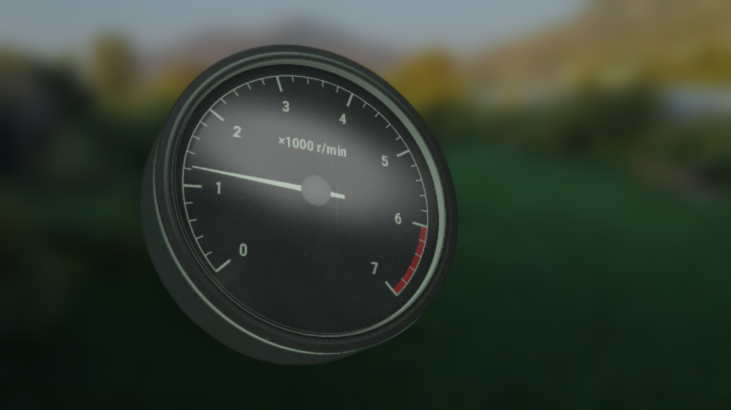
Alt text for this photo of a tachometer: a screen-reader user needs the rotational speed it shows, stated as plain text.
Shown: 1200 rpm
